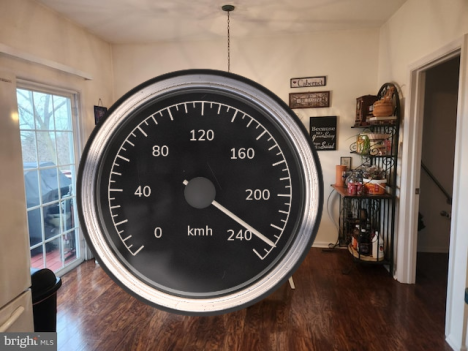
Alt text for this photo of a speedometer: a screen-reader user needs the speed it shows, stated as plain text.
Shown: 230 km/h
